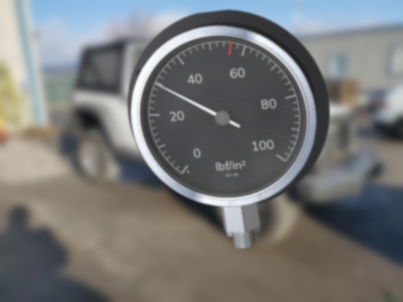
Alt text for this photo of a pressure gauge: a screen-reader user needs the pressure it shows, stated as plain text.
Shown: 30 psi
